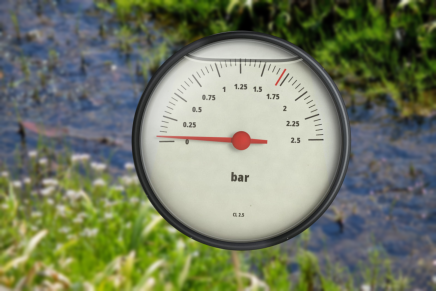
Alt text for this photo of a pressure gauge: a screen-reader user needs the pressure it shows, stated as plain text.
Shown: 0.05 bar
